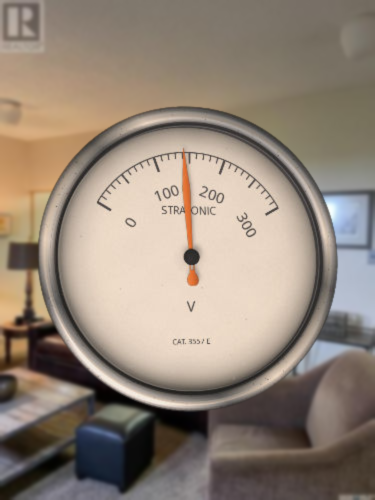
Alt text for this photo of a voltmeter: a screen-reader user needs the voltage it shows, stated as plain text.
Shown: 140 V
